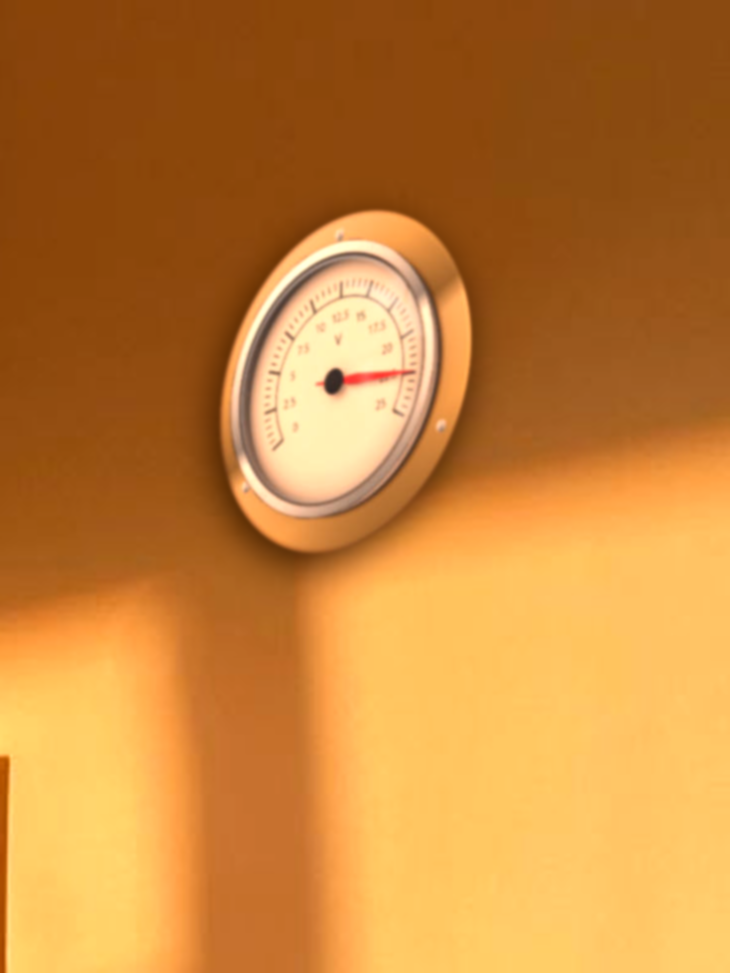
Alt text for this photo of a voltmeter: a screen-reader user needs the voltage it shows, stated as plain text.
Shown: 22.5 V
